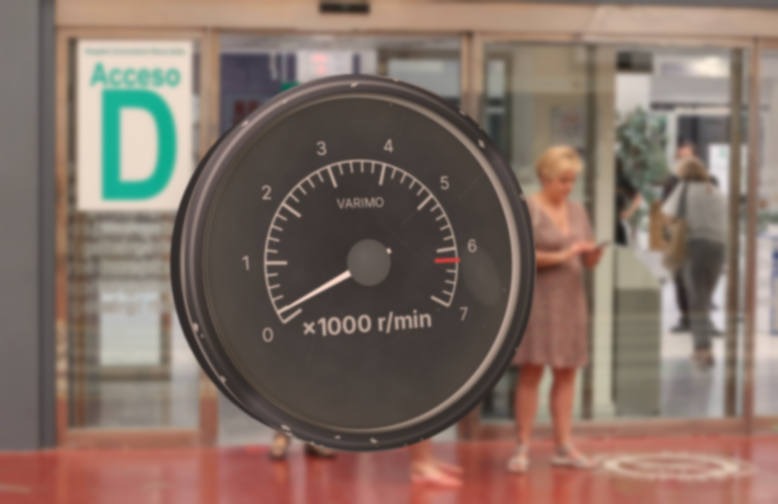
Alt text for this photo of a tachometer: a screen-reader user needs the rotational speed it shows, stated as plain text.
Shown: 200 rpm
